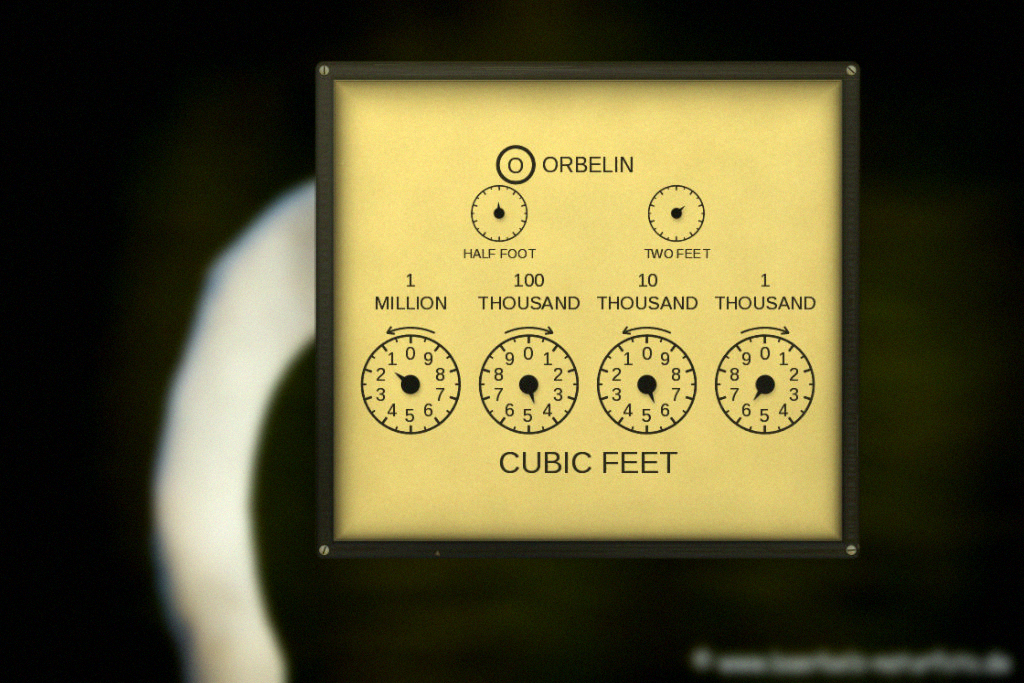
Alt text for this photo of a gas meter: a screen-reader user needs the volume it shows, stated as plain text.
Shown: 145600 ft³
